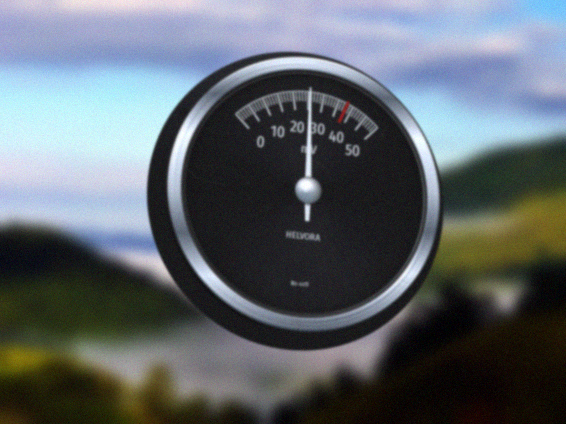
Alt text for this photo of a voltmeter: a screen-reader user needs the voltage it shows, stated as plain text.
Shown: 25 mV
